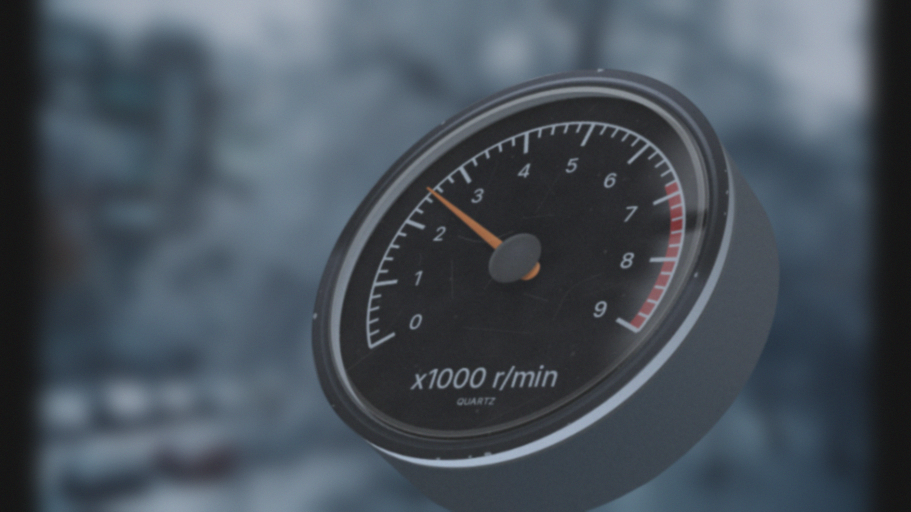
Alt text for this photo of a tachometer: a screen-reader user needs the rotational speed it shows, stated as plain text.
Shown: 2500 rpm
